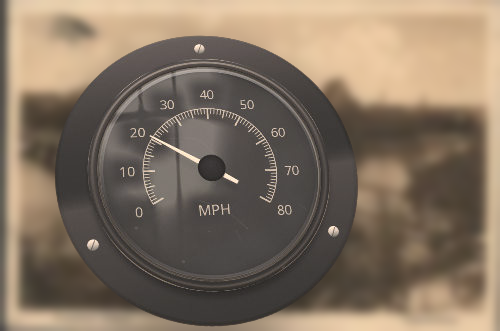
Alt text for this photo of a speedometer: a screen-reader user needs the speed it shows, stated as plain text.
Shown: 20 mph
